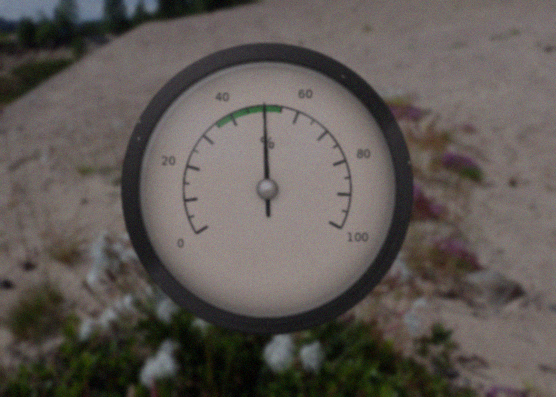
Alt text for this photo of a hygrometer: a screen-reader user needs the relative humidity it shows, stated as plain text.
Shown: 50 %
